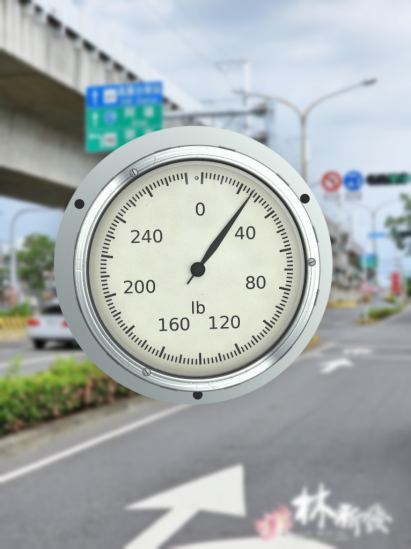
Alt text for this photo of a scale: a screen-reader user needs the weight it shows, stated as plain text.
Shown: 26 lb
